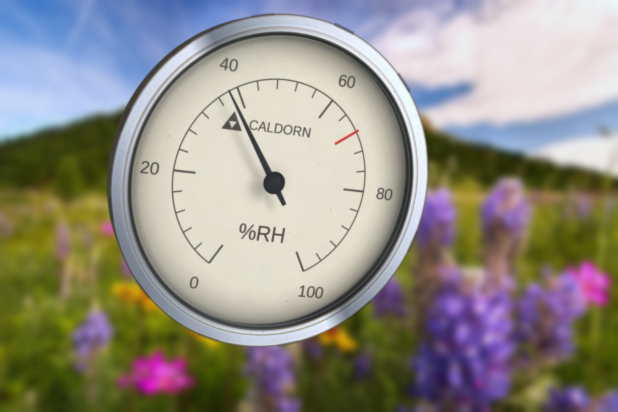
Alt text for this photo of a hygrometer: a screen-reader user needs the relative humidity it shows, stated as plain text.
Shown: 38 %
